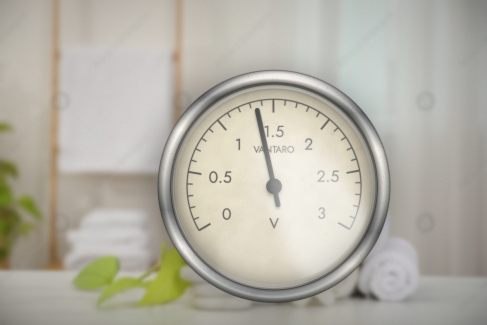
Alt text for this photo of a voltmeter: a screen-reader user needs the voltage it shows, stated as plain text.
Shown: 1.35 V
